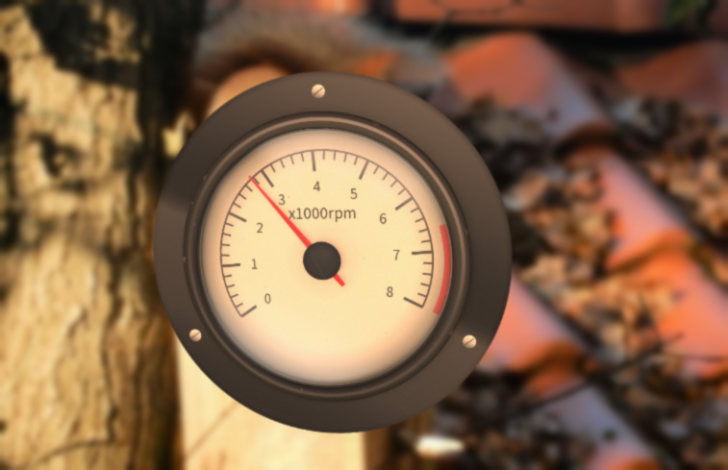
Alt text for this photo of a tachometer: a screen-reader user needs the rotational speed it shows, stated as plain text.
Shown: 2800 rpm
